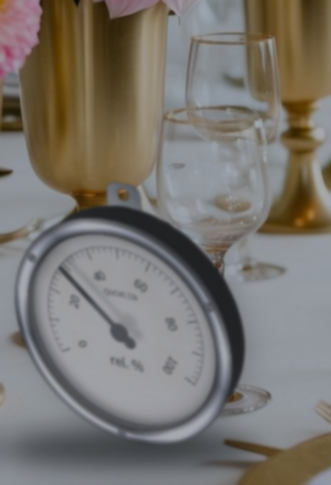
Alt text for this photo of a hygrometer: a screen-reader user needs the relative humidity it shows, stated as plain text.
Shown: 30 %
